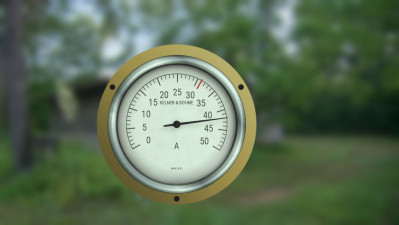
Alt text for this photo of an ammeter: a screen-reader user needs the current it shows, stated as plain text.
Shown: 42 A
